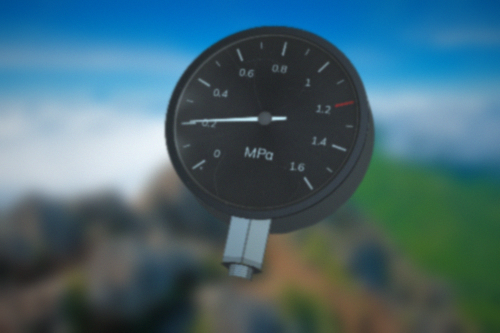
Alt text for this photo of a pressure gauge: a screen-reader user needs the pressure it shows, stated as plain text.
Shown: 0.2 MPa
